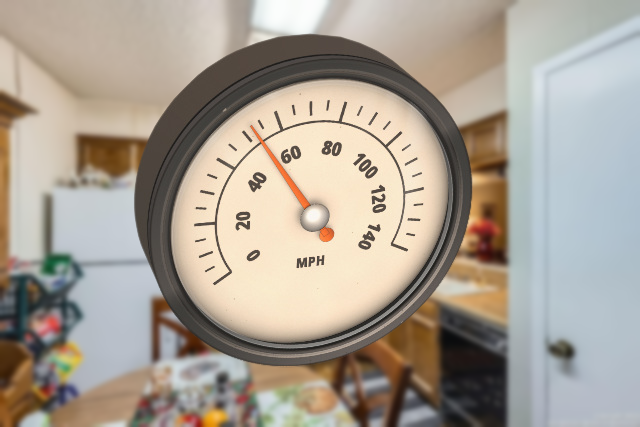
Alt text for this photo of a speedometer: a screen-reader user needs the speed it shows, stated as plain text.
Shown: 52.5 mph
